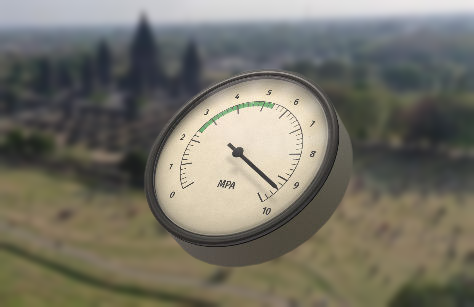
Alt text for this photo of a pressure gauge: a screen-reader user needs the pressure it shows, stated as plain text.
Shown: 9.4 MPa
